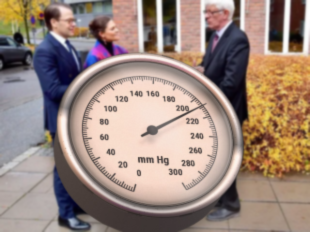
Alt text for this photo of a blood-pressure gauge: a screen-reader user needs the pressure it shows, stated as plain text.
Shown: 210 mmHg
